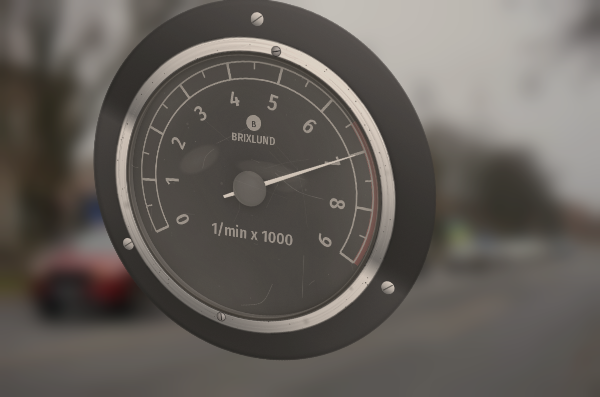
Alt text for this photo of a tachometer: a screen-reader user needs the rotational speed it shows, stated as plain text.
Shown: 7000 rpm
